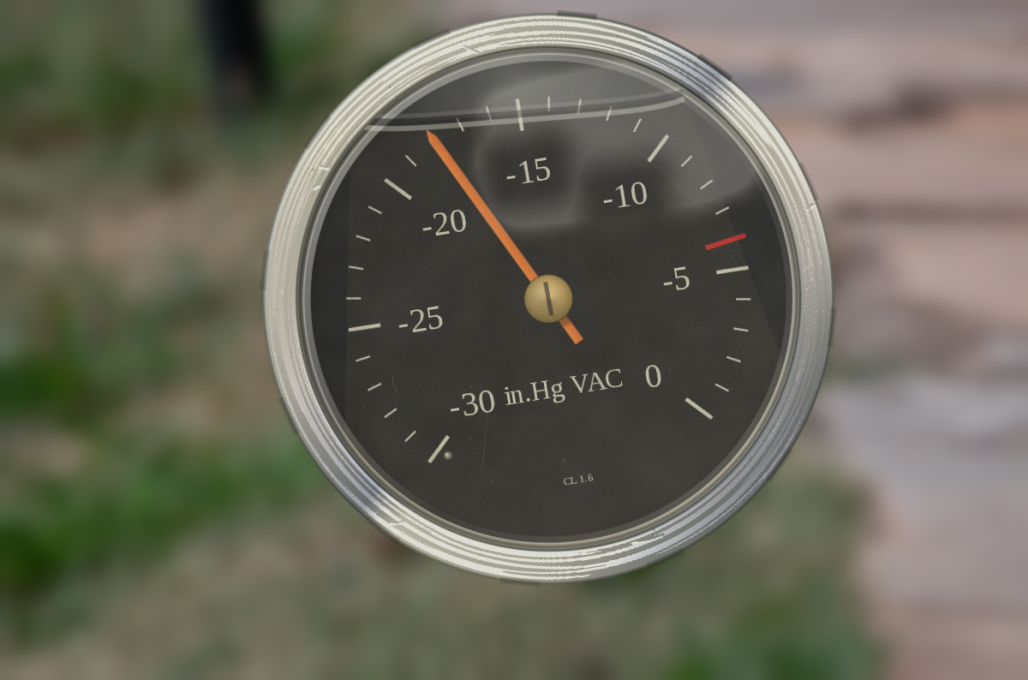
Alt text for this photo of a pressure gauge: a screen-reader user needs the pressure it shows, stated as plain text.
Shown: -18 inHg
